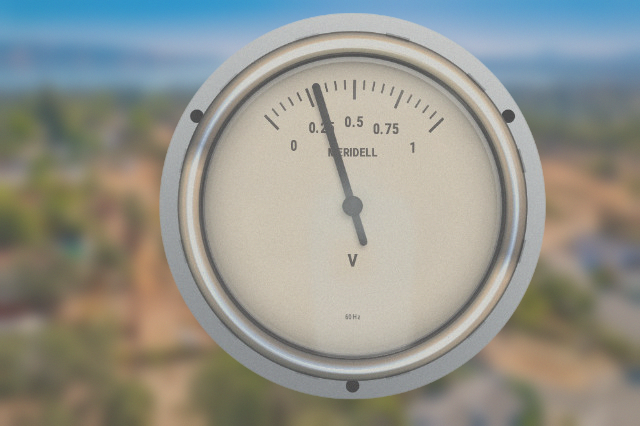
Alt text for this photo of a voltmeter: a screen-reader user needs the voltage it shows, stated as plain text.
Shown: 0.3 V
